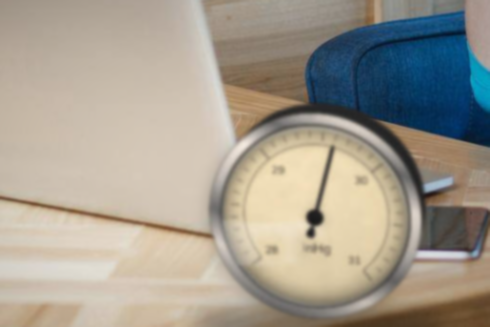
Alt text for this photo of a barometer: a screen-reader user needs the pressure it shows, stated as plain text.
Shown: 29.6 inHg
